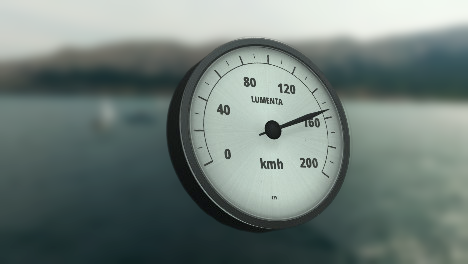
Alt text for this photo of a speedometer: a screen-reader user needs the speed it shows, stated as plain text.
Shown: 155 km/h
